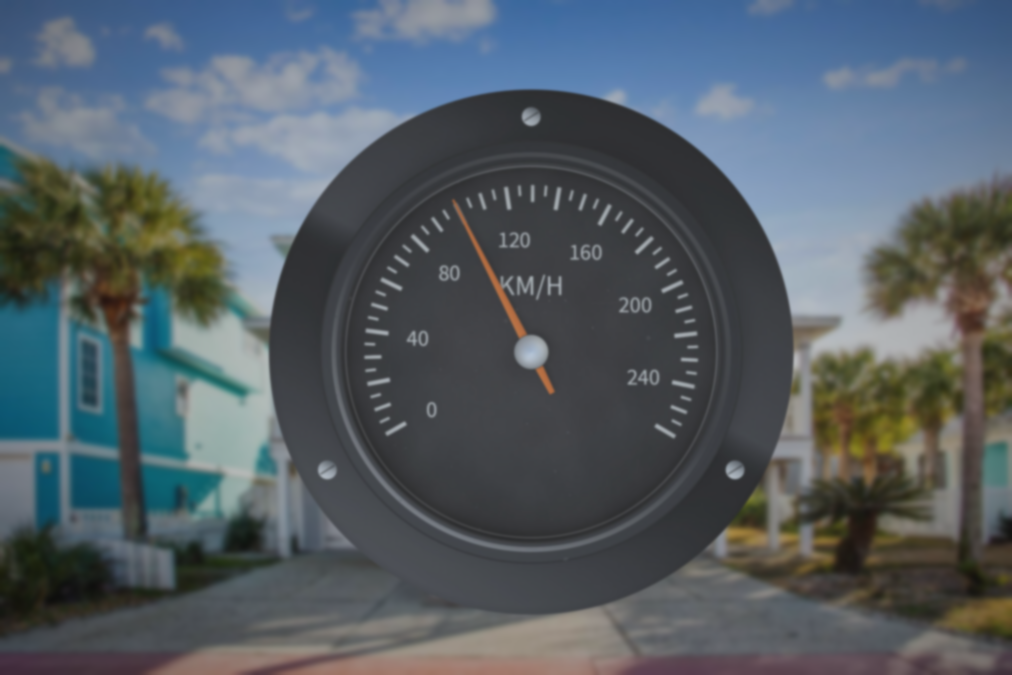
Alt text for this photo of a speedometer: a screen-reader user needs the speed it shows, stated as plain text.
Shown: 100 km/h
